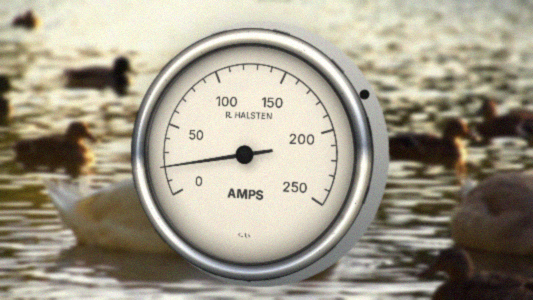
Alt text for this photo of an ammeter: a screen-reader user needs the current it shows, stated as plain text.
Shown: 20 A
